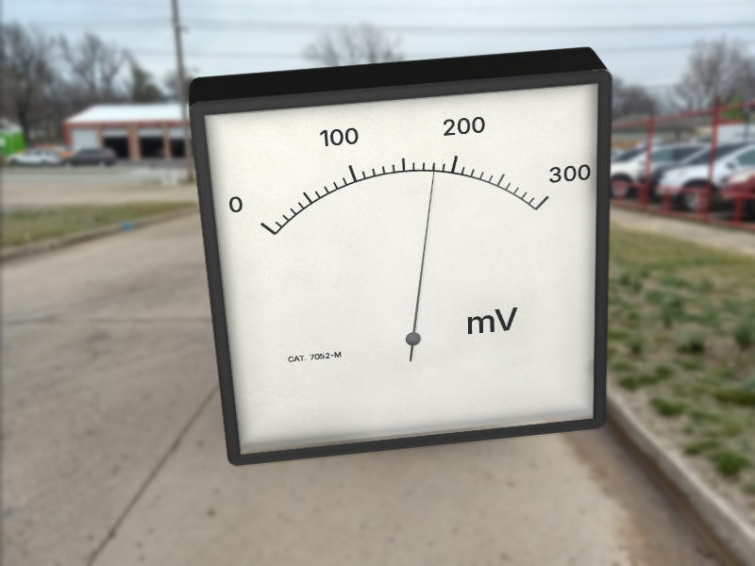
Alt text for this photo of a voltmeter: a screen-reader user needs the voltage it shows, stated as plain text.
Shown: 180 mV
